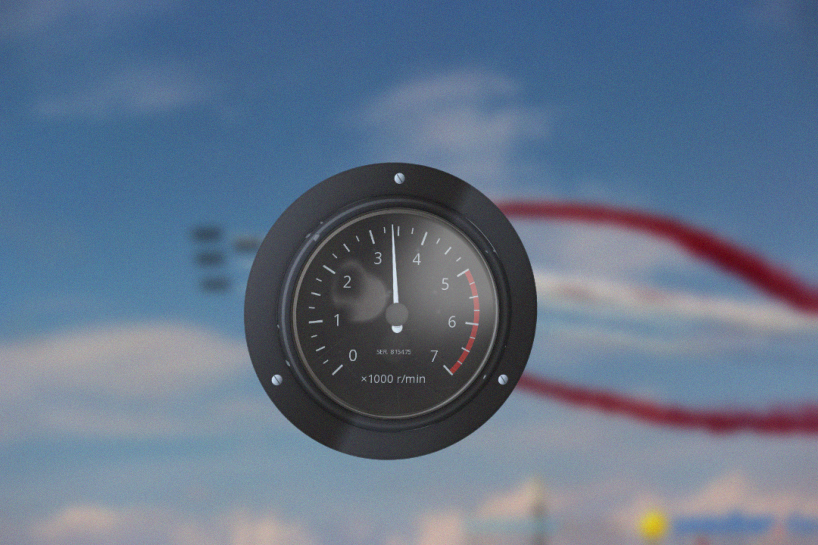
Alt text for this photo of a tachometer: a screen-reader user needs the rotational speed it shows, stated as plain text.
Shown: 3375 rpm
